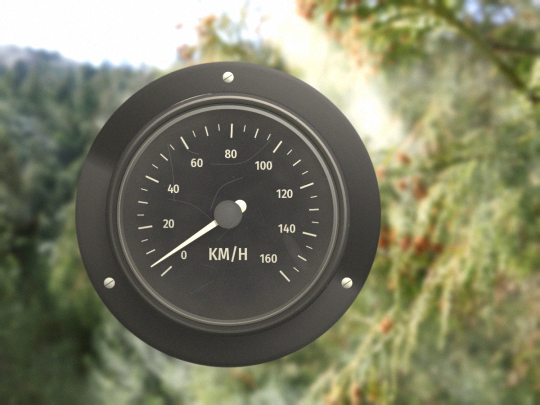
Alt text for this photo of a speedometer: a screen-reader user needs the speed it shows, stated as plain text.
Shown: 5 km/h
